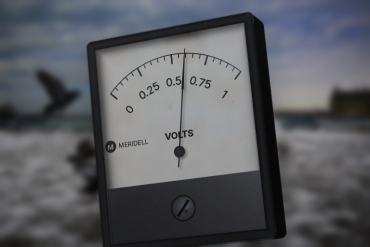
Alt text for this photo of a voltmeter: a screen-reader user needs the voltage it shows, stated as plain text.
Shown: 0.6 V
